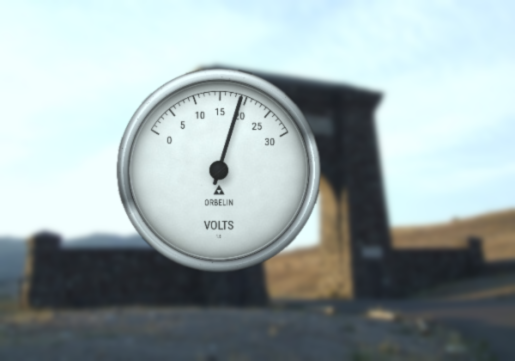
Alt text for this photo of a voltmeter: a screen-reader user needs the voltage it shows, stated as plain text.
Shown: 19 V
